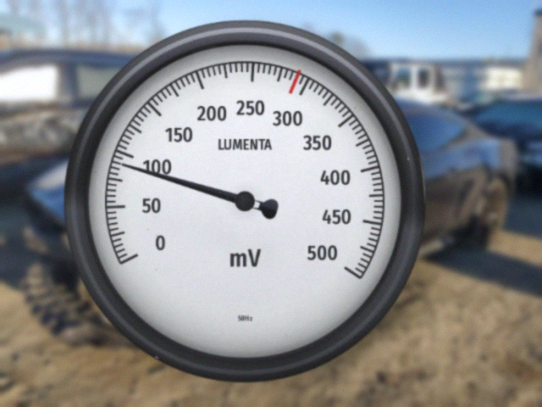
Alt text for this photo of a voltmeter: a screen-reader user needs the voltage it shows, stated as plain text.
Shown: 90 mV
